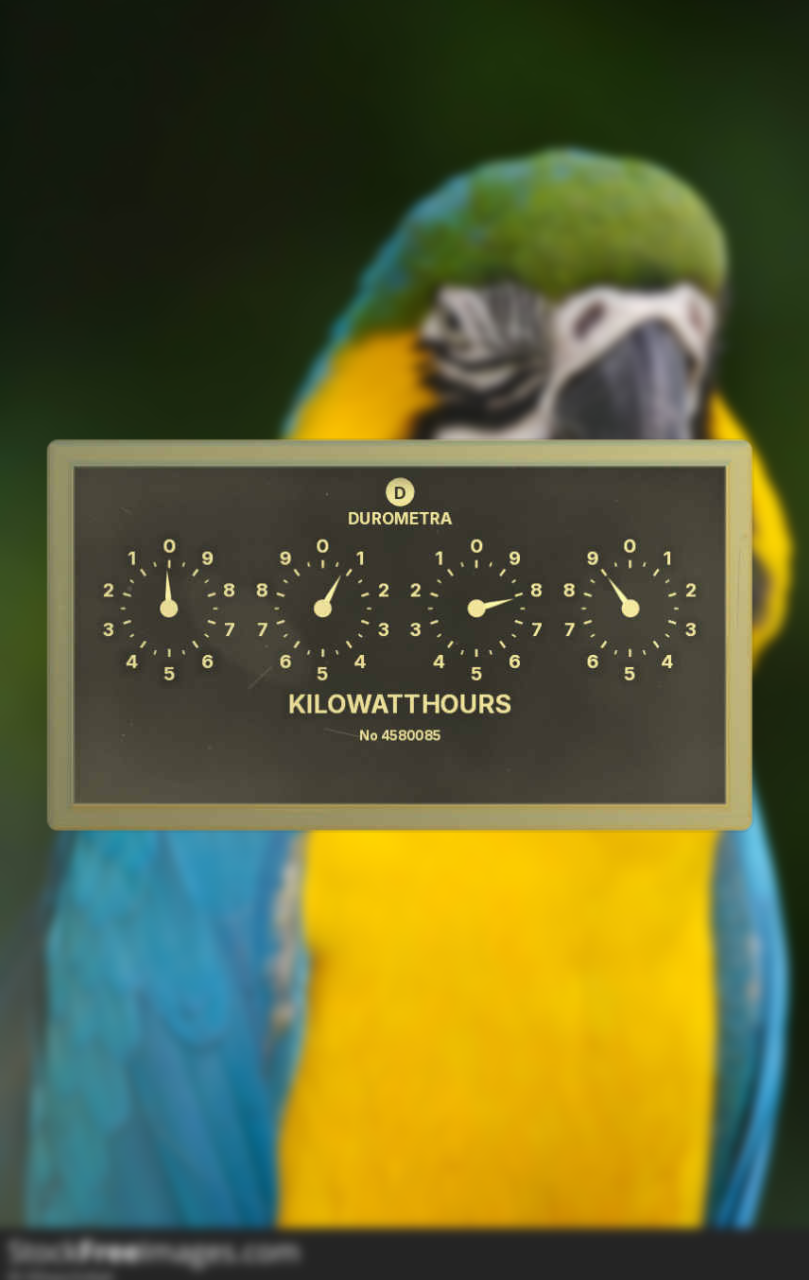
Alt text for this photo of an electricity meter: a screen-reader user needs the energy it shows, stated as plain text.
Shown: 79 kWh
